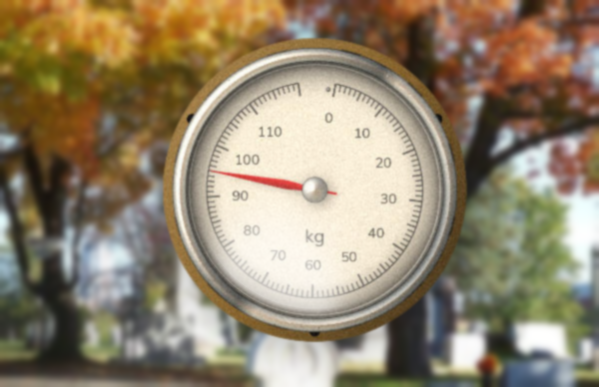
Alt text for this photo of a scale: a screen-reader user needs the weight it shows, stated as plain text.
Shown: 95 kg
